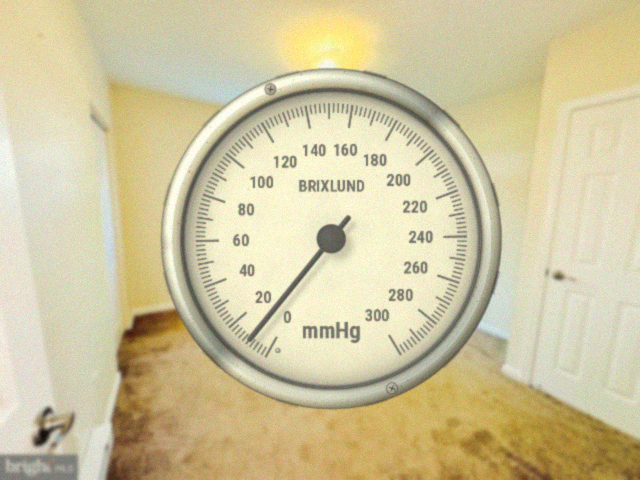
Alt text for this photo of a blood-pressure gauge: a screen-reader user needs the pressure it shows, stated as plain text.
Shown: 10 mmHg
